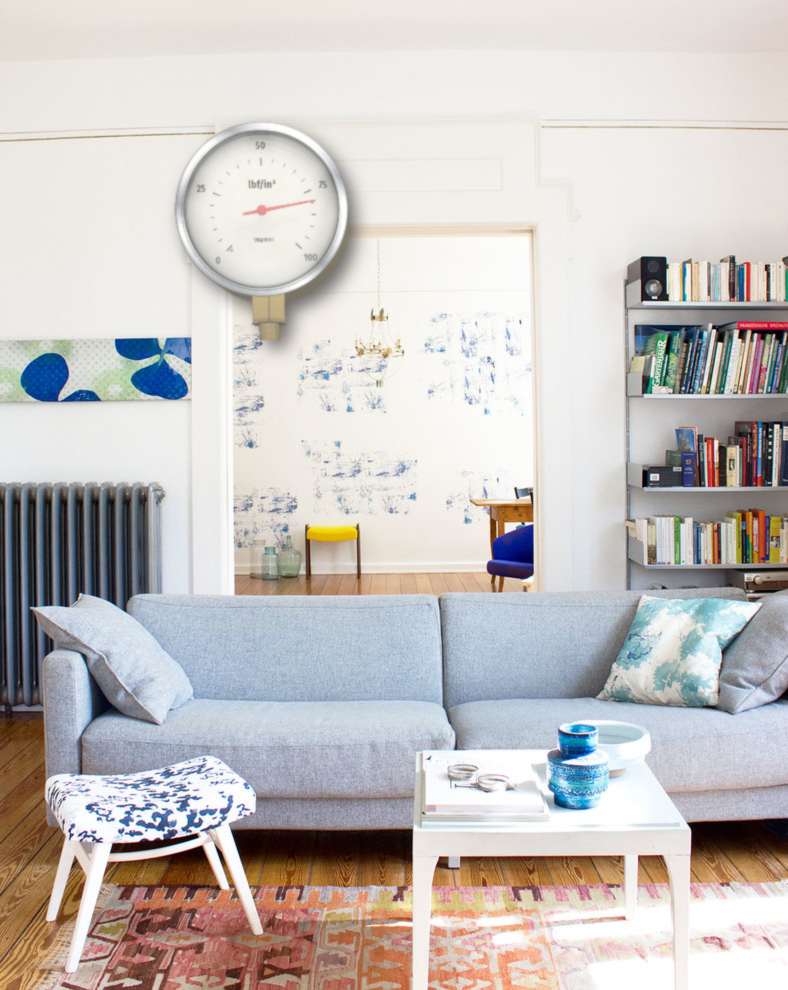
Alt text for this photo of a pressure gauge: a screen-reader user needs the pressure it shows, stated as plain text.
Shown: 80 psi
